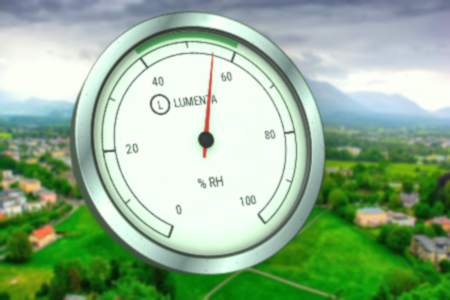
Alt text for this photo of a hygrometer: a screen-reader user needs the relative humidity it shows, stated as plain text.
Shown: 55 %
